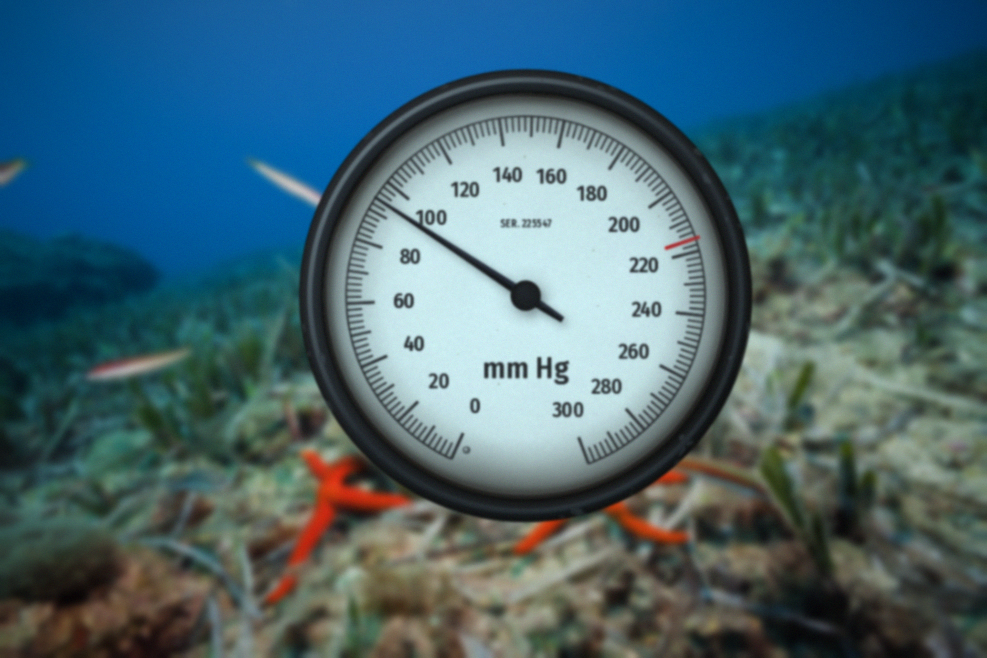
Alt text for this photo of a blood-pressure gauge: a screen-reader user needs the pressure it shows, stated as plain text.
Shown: 94 mmHg
